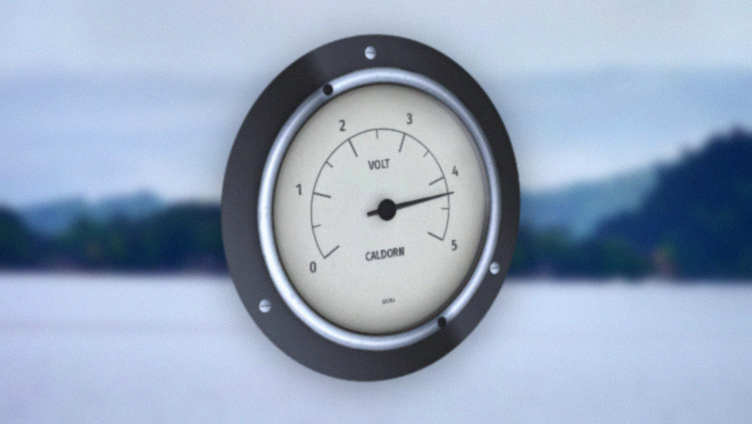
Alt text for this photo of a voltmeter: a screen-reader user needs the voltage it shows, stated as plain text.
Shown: 4.25 V
